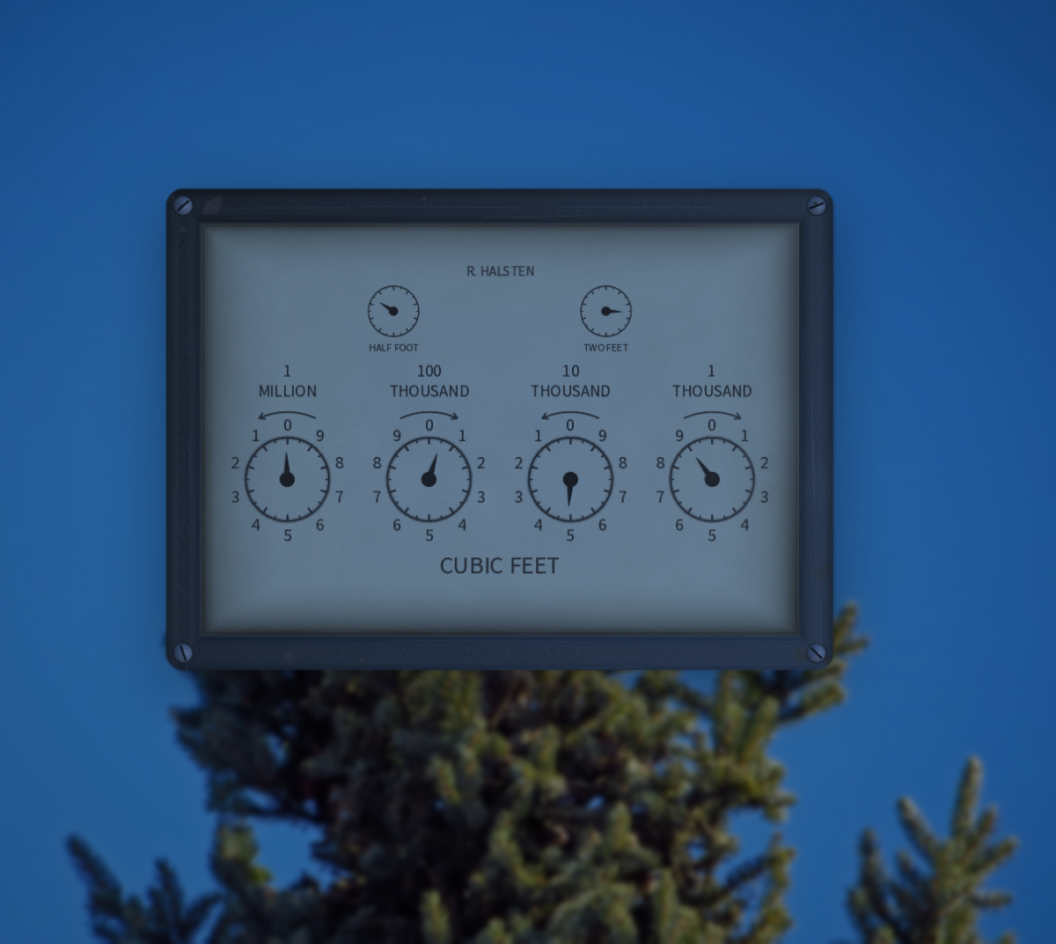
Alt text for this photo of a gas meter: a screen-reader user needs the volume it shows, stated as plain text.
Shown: 4900 ft³
